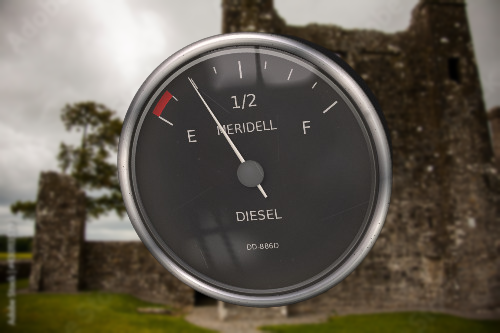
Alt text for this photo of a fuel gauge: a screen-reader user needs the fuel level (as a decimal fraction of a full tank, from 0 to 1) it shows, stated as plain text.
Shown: 0.25
